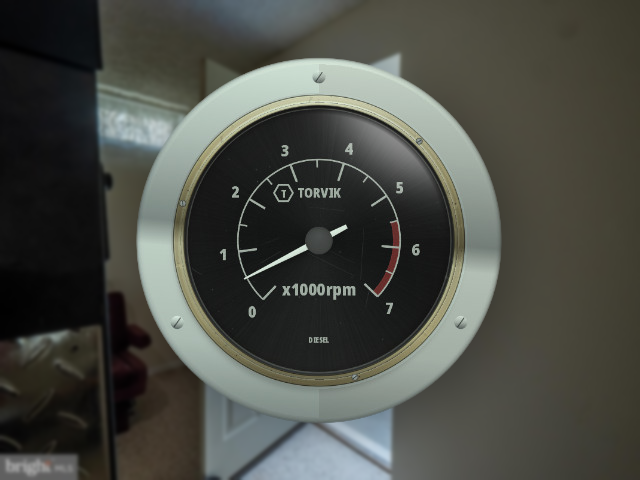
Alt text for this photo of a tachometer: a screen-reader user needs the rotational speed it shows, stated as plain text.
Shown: 500 rpm
